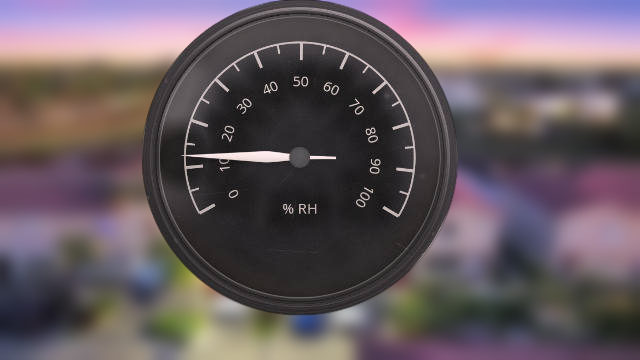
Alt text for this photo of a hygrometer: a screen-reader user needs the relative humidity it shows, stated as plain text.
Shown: 12.5 %
